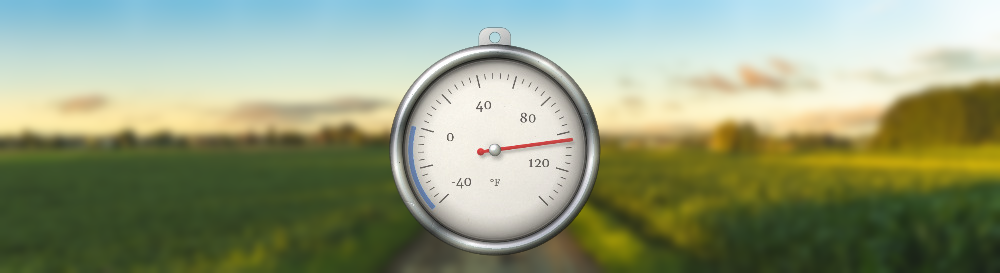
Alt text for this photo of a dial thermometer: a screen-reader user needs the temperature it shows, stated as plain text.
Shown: 104 °F
